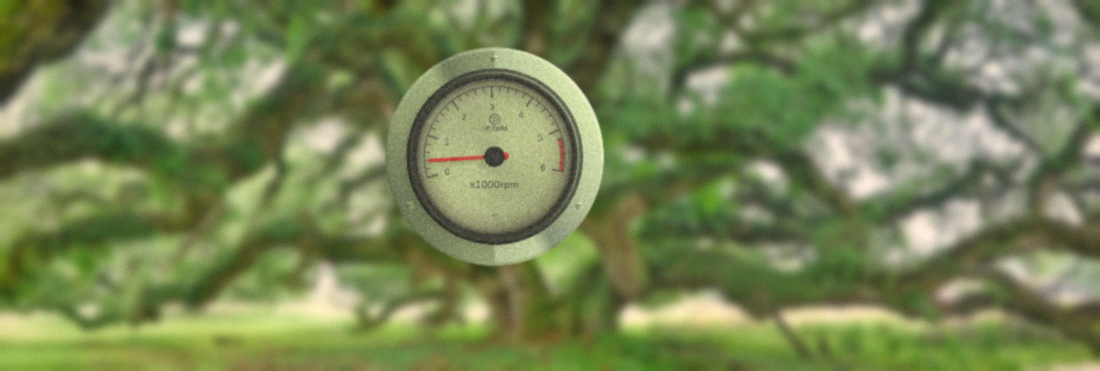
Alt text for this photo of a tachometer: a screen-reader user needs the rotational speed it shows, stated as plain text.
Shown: 400 rpm
